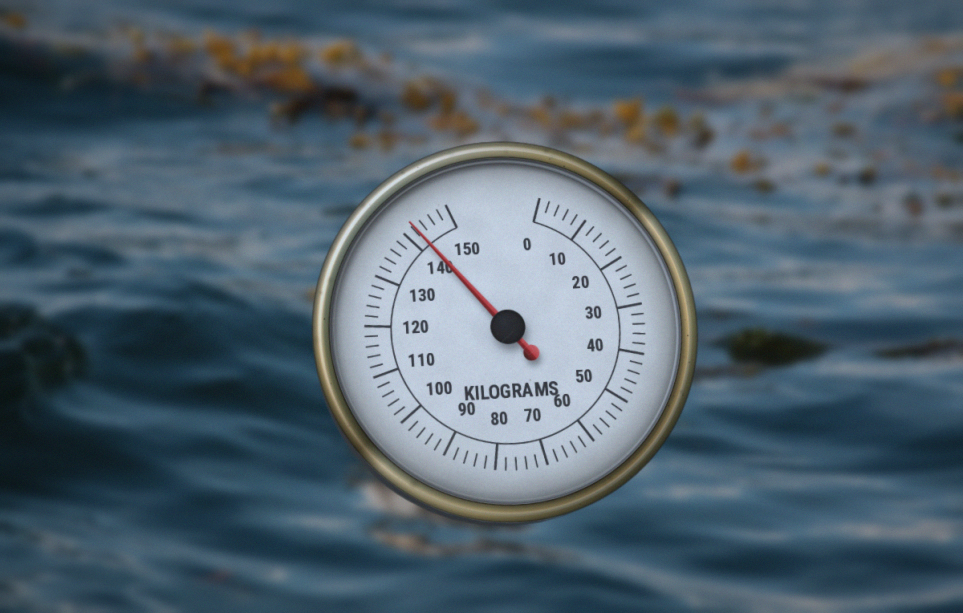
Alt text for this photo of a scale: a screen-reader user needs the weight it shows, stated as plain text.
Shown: 142 kg
